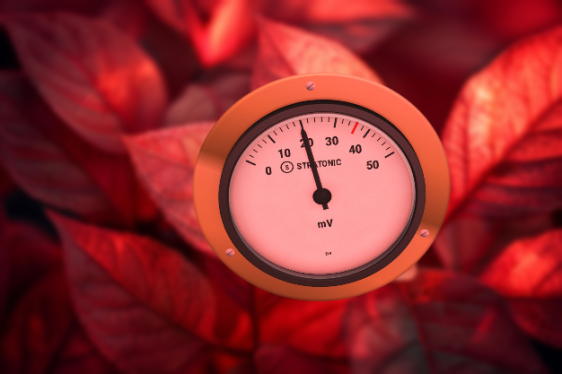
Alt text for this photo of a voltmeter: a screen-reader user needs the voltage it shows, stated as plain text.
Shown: 20 mV
